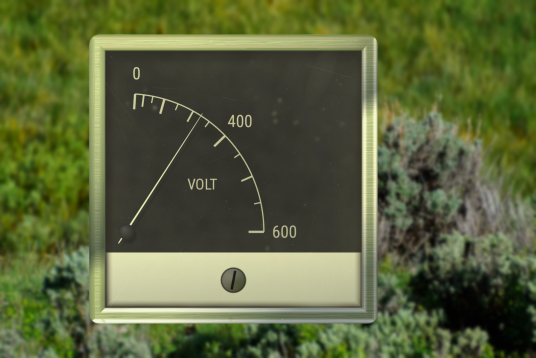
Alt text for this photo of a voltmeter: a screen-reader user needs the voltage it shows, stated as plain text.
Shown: 325 V
